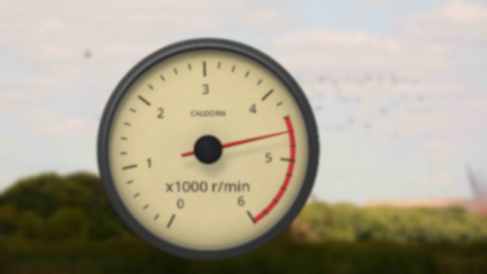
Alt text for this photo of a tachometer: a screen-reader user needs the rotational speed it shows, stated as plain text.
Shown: 4600 rpm
